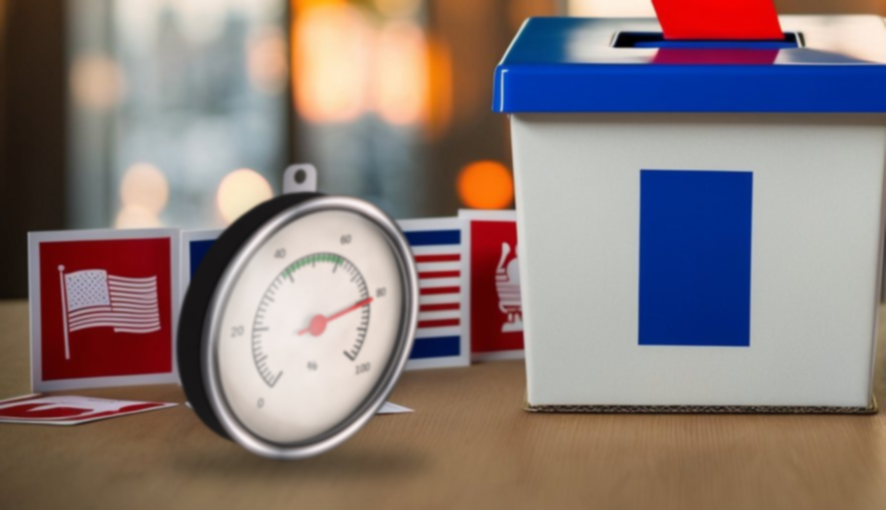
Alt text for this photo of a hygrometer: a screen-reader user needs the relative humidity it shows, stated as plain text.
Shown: 80 %
